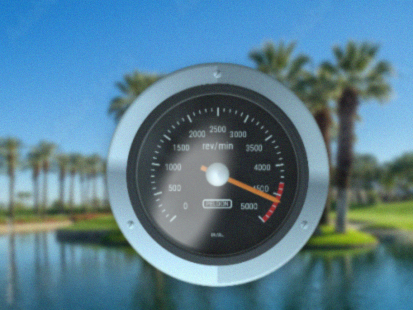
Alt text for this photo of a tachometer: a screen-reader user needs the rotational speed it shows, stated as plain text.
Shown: 4600 rpm
